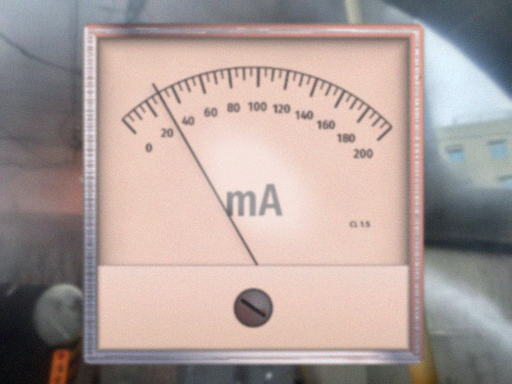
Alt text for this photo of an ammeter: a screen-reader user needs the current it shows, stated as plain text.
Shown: 30 mA
